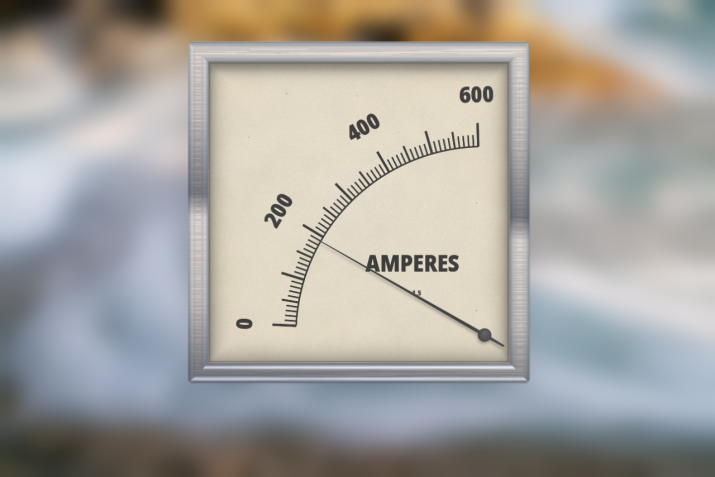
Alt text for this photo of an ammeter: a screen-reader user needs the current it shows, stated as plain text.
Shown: 190 A
